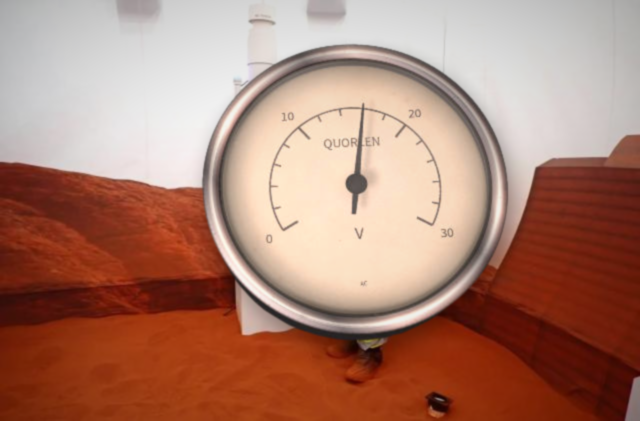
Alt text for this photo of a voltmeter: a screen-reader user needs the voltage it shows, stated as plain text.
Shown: 16 V
